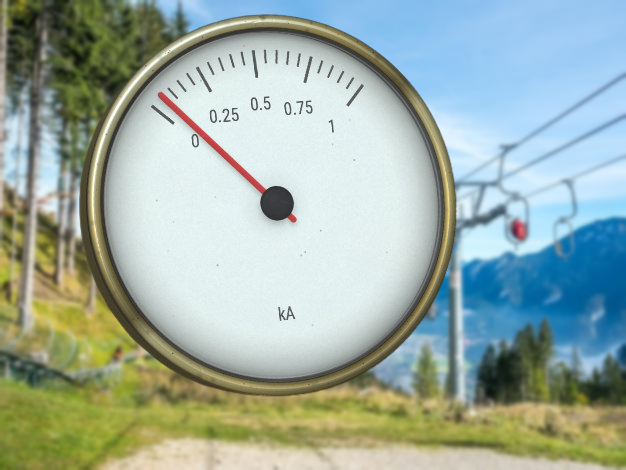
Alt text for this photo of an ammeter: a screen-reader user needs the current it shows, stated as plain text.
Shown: 0.05 kA
